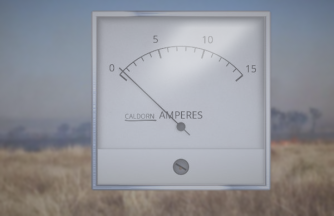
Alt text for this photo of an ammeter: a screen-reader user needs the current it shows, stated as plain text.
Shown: 0.5 A
